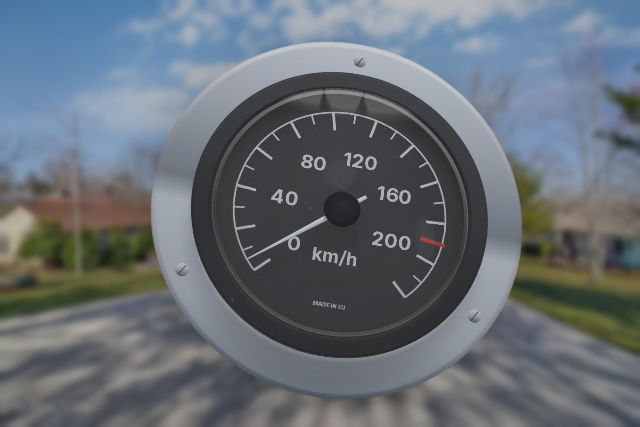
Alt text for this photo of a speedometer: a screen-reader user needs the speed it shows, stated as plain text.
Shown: 5 km/h
